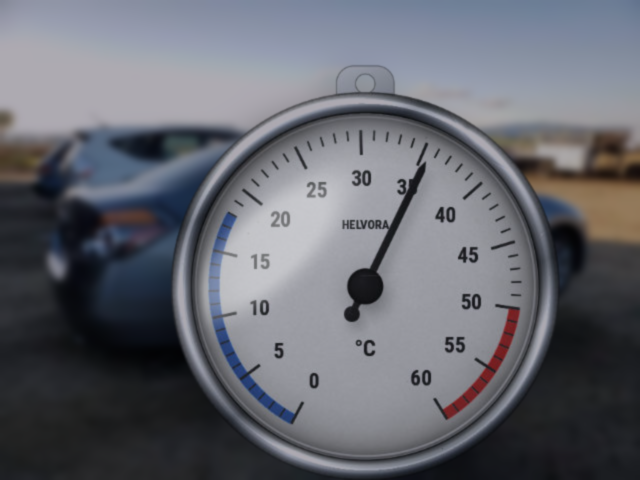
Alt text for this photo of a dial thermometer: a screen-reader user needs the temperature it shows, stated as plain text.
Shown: 35.5 °C
